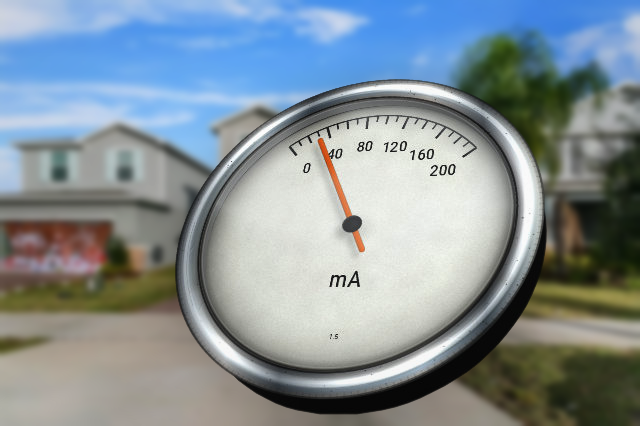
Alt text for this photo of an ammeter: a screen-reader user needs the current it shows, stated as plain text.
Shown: 30 mA
